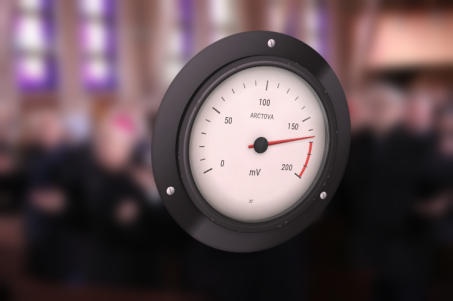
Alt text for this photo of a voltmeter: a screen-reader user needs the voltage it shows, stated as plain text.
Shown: 165 mV
